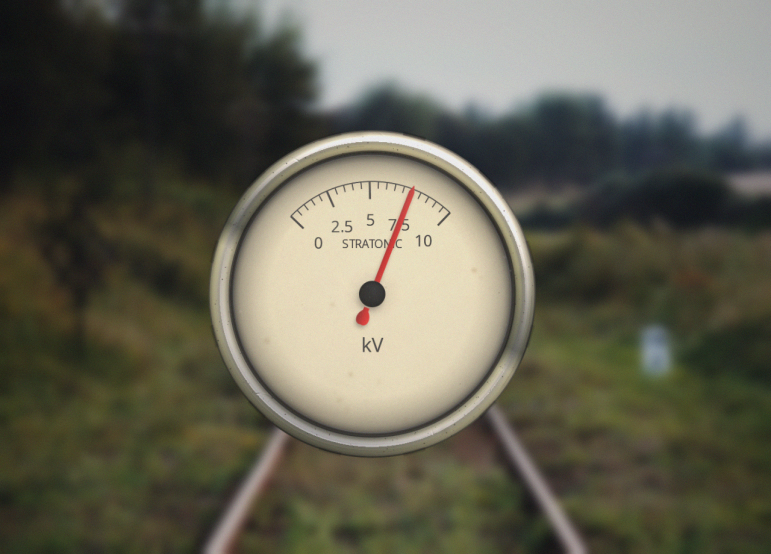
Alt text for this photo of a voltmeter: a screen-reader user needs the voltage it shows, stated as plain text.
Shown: 7.5 kV
